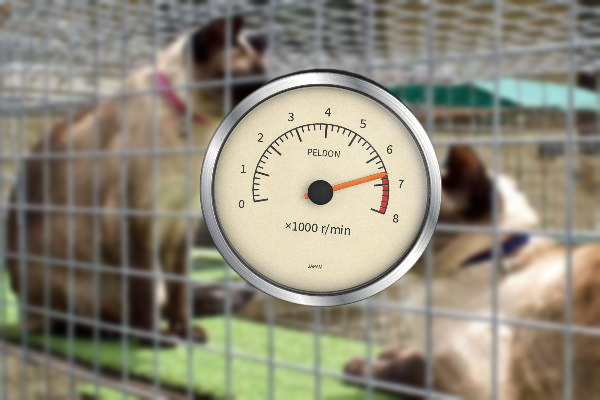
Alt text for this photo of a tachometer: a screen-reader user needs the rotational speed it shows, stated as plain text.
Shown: 6600 rpm
